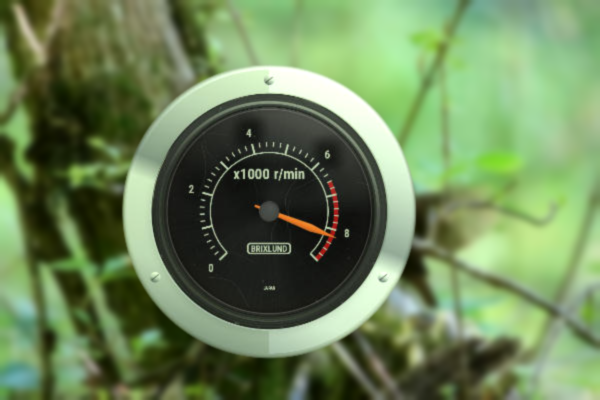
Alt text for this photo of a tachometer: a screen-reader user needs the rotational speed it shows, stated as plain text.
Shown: 8200 rpm
